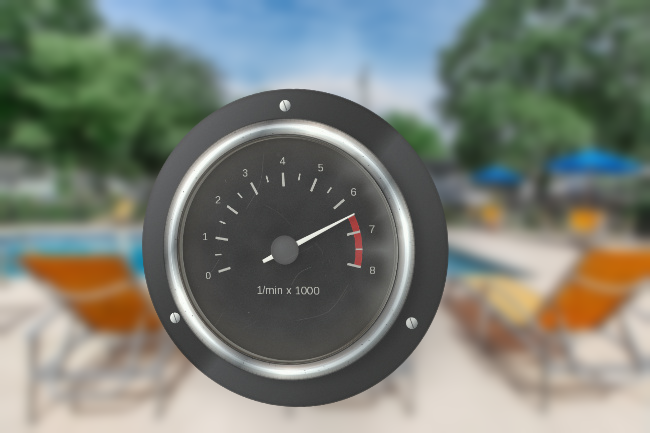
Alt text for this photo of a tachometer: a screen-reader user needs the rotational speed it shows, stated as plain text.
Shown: 6500 rpm
